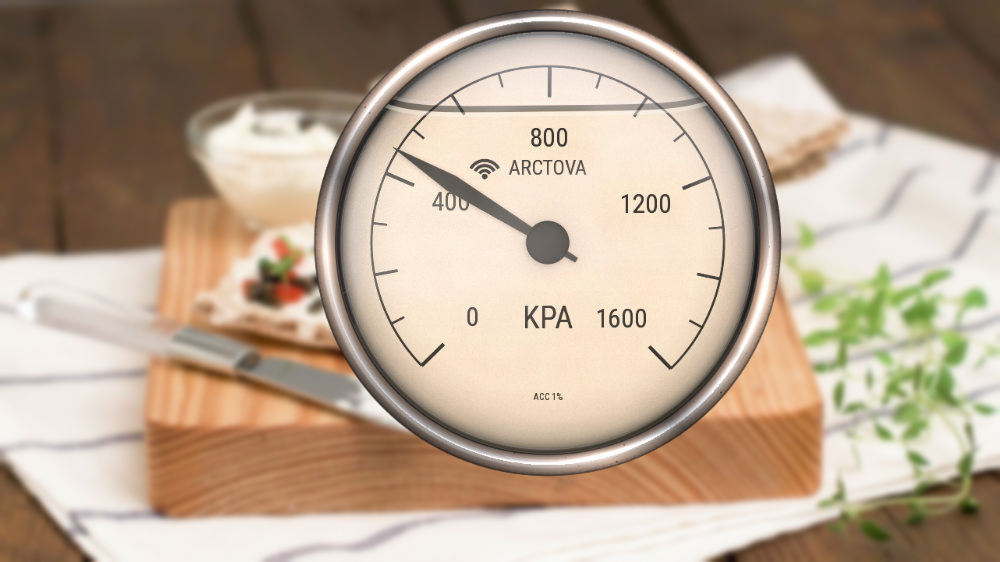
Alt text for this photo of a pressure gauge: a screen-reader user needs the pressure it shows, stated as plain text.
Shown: 450 kPa
